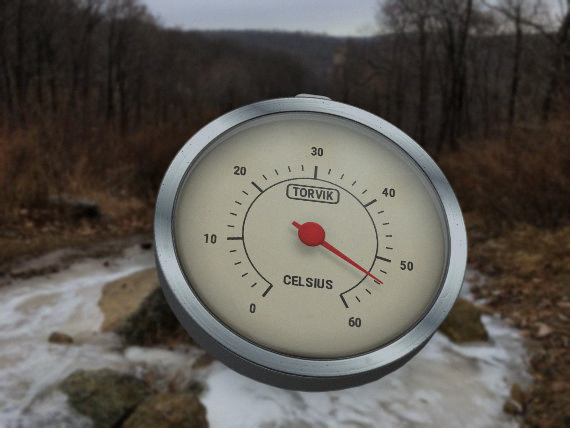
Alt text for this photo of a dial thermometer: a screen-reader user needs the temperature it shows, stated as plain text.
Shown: 54 °C
